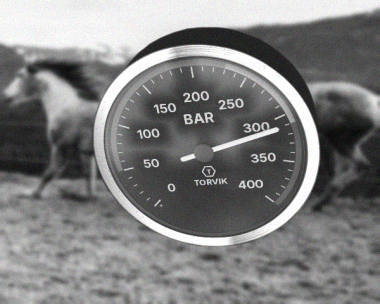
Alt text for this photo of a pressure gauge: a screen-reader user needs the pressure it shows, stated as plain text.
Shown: 310 bar
